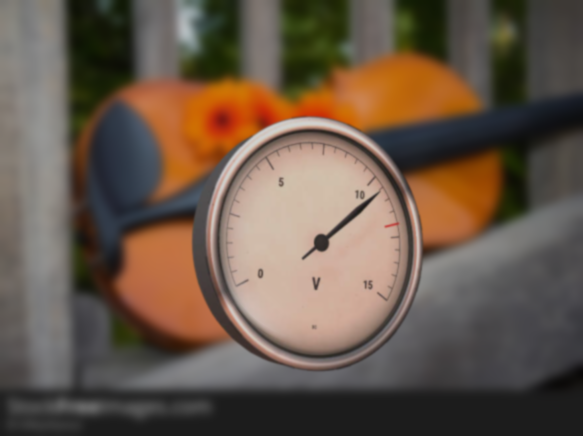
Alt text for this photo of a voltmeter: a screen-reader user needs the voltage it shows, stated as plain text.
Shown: 10.5 V
